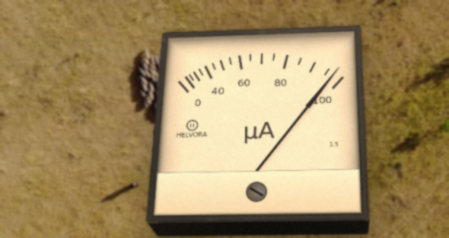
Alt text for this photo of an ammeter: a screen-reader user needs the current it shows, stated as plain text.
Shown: 97.5 µA
